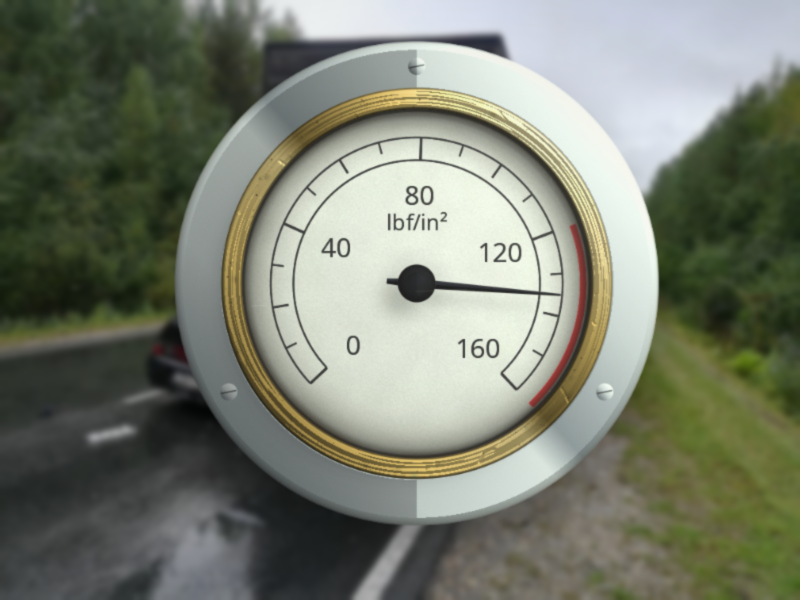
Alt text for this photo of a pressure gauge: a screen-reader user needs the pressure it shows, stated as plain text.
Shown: 135 psi
